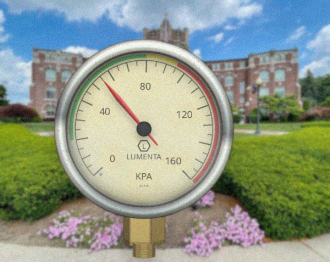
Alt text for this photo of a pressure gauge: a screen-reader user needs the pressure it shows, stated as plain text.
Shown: 55 kPa
